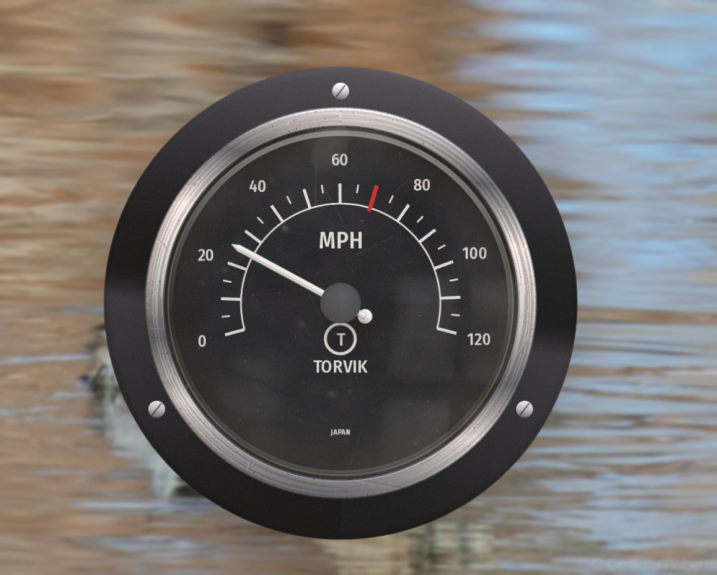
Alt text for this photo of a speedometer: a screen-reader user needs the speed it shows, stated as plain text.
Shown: 25 mph
